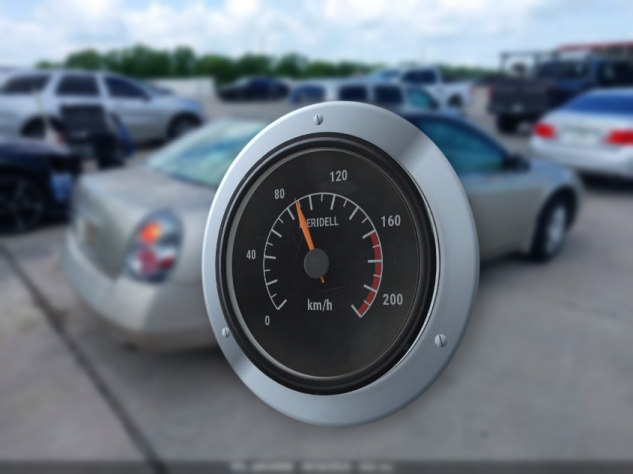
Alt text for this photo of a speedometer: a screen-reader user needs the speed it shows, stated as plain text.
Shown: 90 km/h
